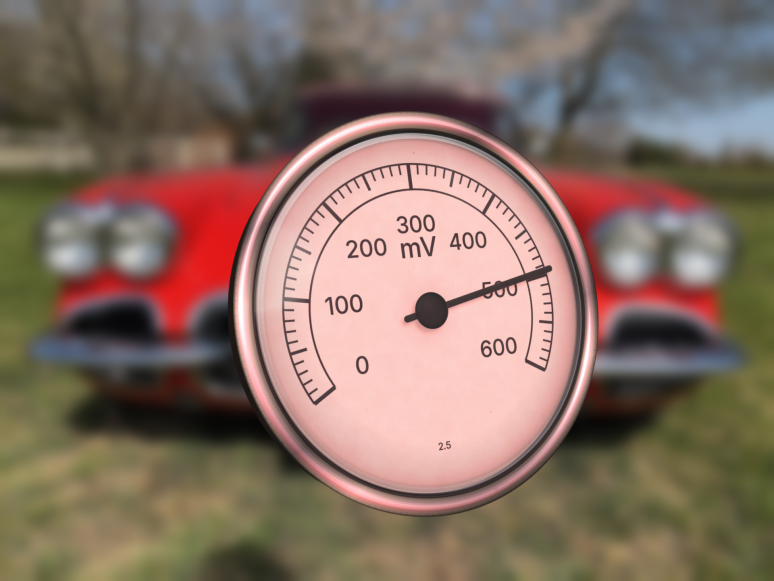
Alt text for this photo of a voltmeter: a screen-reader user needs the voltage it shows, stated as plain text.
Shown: 495 mV
